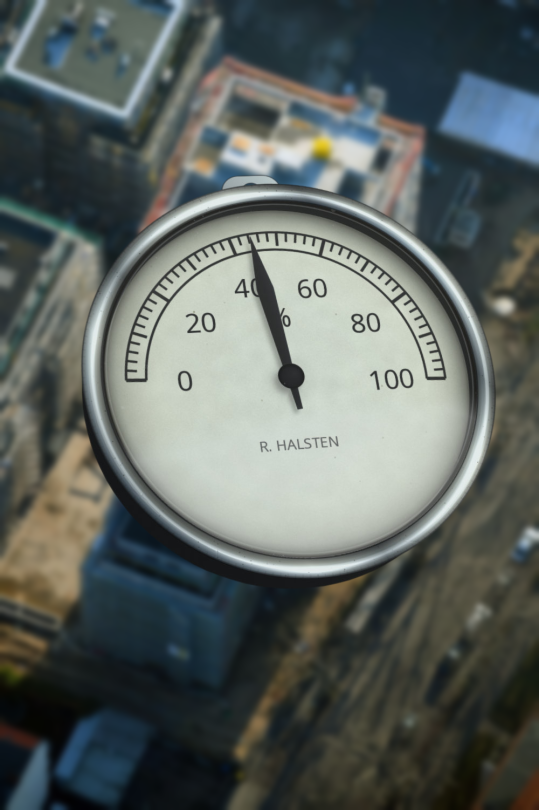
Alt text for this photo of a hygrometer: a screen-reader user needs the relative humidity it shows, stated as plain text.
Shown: 44 %
